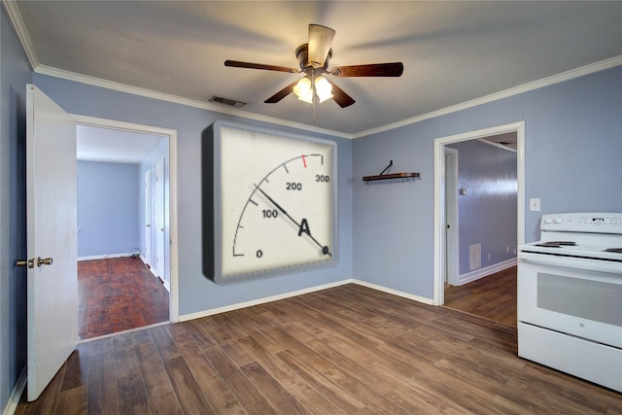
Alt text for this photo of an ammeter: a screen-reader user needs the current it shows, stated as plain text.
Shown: 125 A
